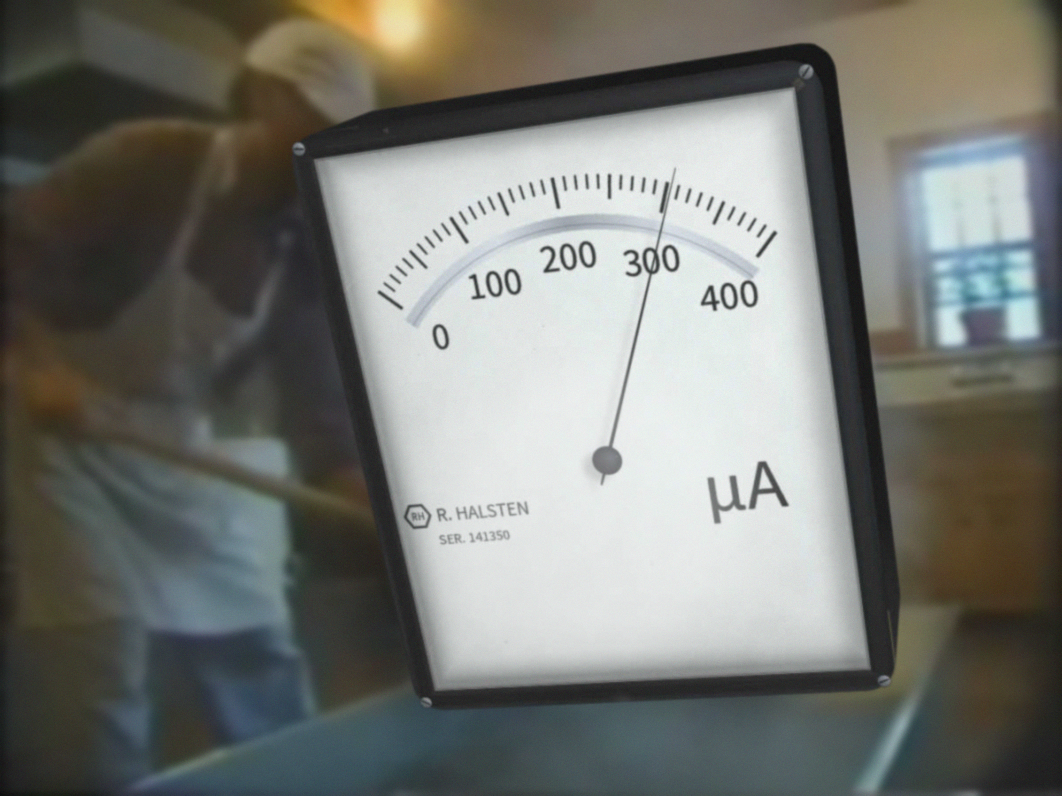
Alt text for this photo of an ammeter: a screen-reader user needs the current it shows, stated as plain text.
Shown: 305 µA
